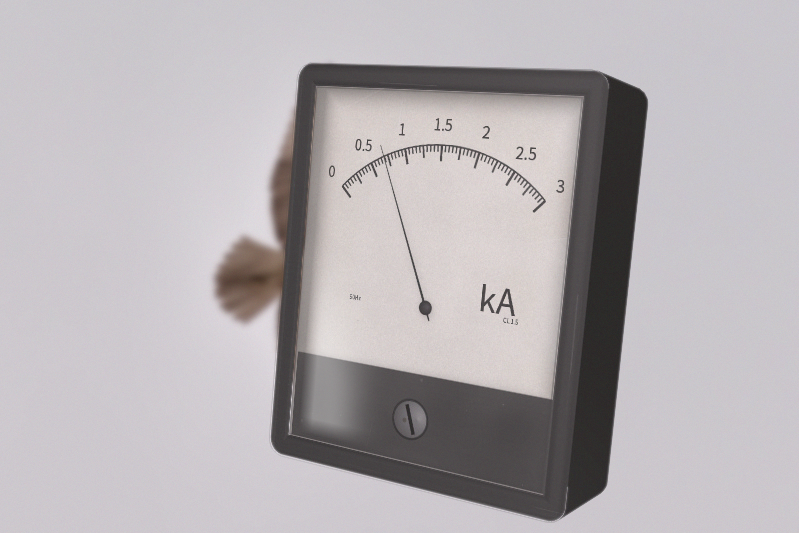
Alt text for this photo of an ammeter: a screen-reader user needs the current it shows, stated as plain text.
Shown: 0.75 kA
